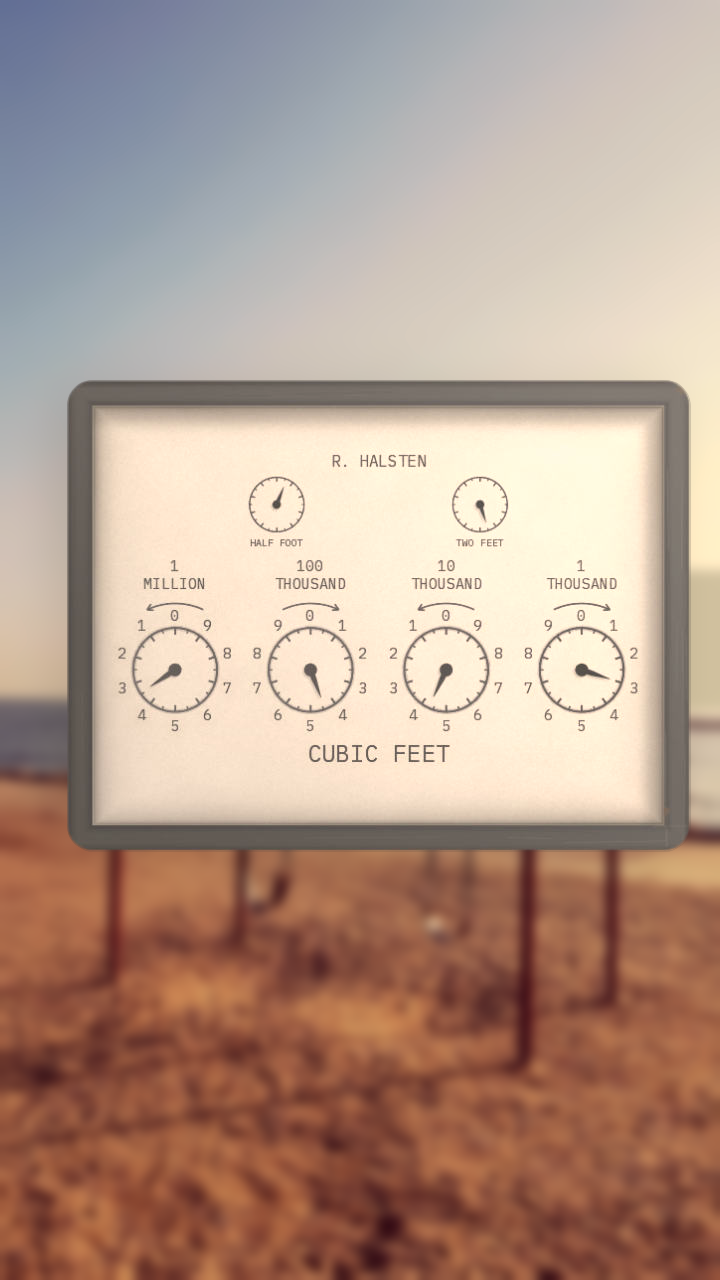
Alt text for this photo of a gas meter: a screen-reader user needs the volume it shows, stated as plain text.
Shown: 344300 ft³
